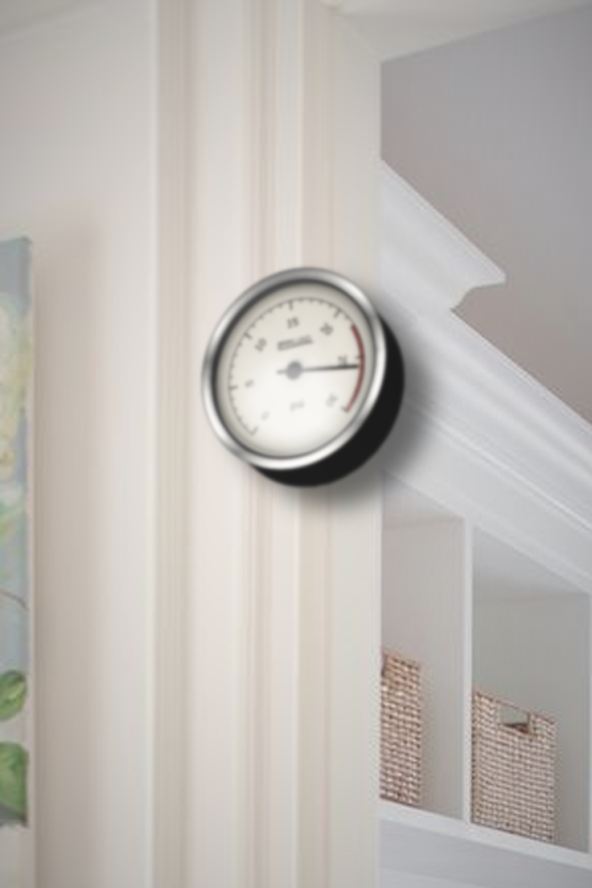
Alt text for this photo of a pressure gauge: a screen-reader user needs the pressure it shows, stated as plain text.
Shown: 26 psi
